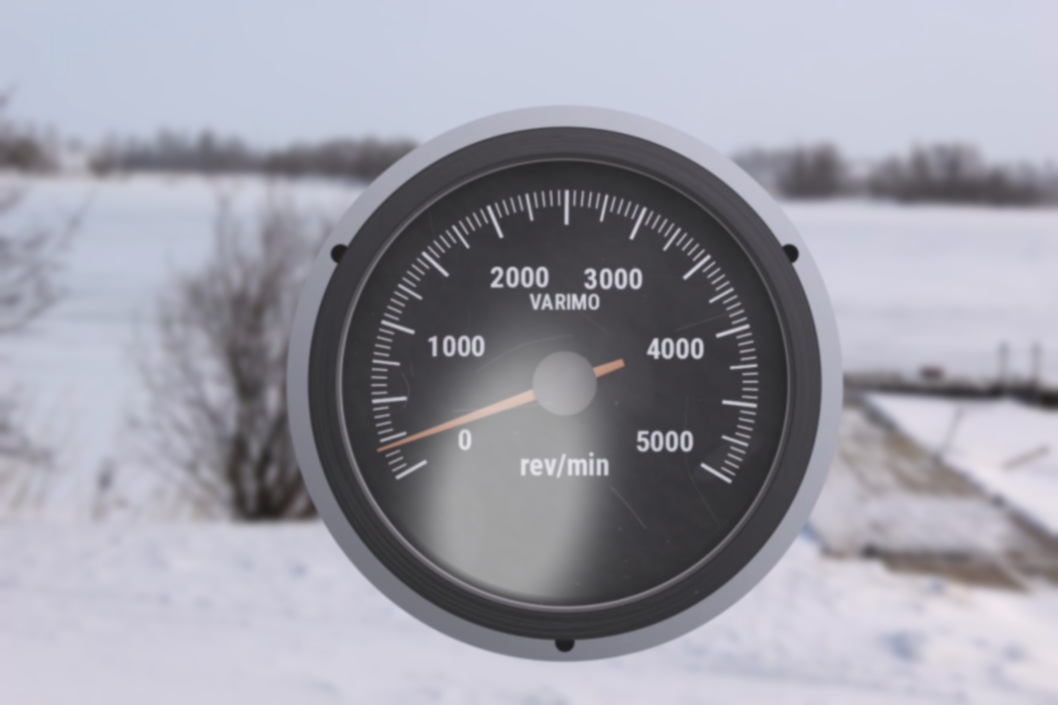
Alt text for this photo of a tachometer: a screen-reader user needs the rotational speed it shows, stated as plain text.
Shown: 200 rpm
